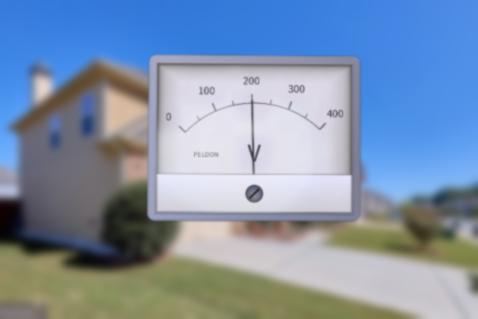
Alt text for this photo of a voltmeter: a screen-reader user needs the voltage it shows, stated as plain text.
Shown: 200 V
